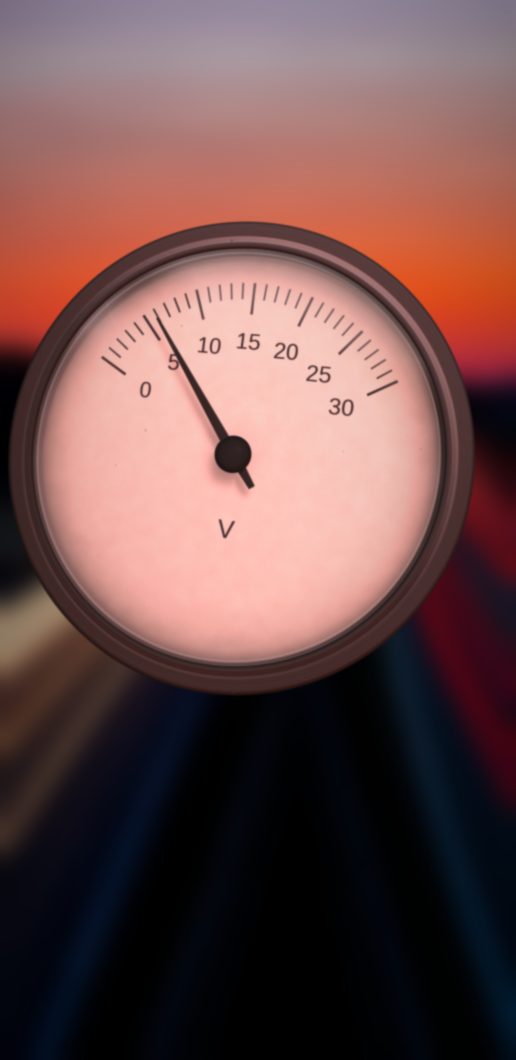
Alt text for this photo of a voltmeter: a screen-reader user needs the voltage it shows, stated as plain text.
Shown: 6 V
